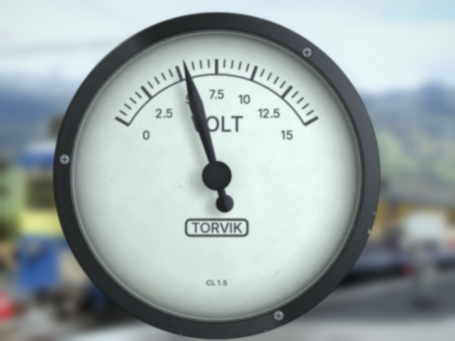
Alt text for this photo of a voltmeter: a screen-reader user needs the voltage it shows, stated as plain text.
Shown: 5.5 V
